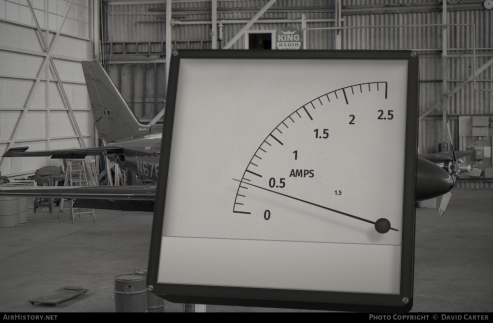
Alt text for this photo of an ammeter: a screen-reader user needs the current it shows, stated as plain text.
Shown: 0.35 A
